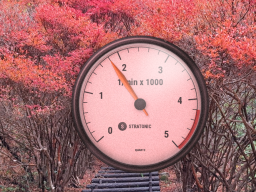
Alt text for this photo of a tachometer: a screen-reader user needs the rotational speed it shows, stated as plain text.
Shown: 1800 rpm
